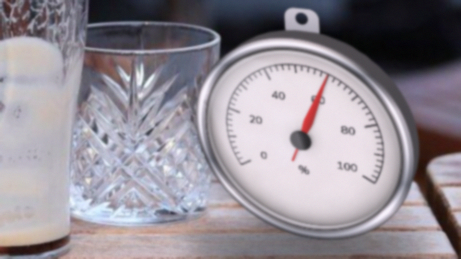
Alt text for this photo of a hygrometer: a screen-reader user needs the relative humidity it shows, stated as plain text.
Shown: 60 %
